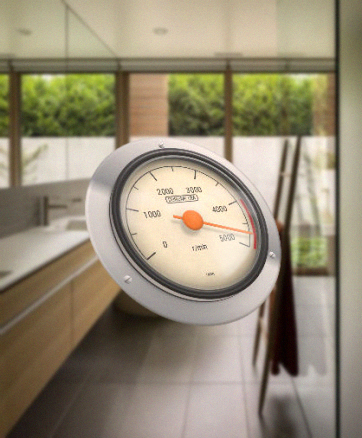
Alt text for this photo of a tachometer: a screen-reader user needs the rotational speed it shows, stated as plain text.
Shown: 4750 rpm
